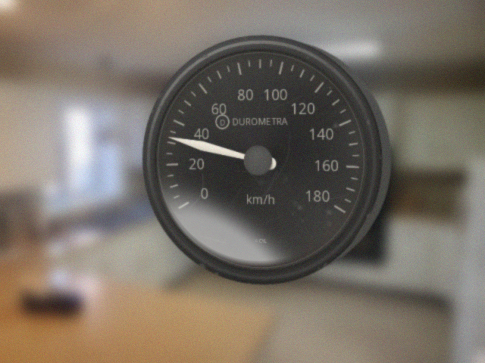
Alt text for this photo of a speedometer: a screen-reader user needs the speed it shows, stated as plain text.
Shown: 32.5 km/h
